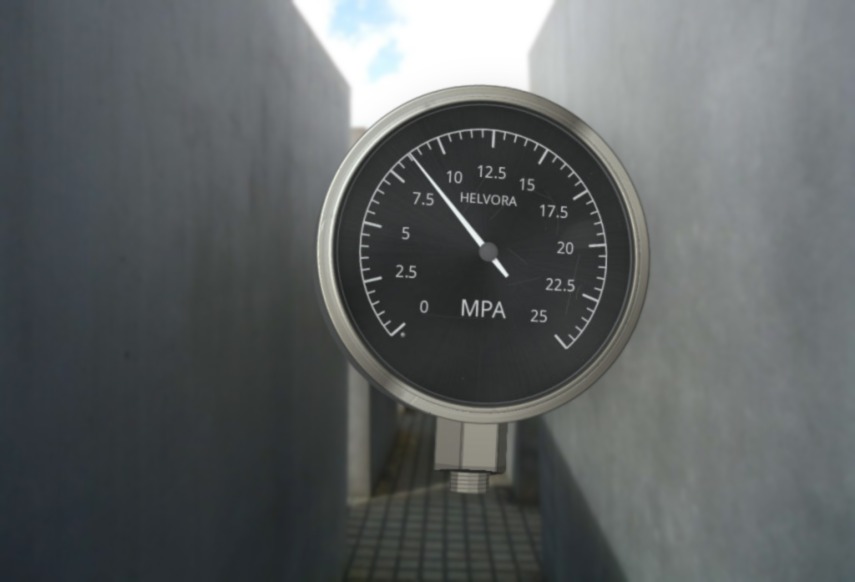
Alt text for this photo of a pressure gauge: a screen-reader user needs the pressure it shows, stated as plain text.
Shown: 8.5 MPa
